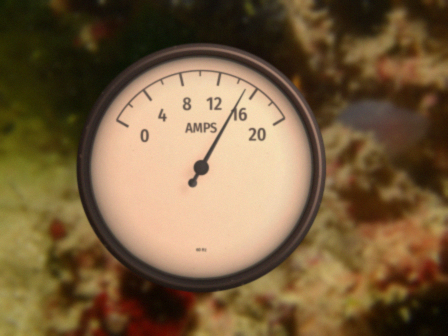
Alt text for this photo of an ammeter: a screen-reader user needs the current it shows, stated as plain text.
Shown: 15 A
